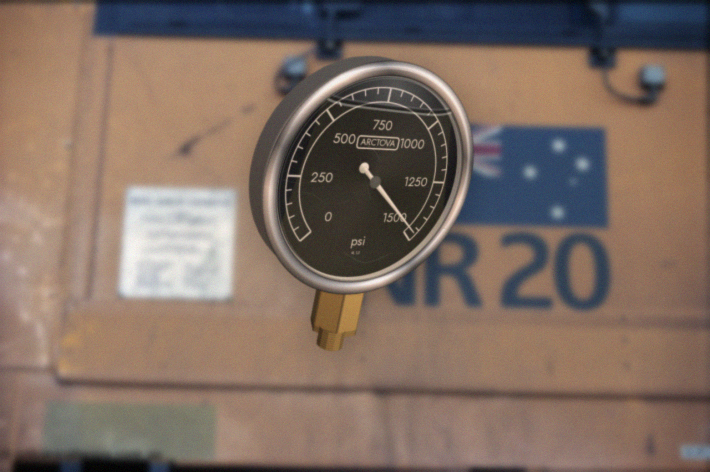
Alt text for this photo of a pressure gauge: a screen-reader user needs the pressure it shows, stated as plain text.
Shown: 1475 psi
